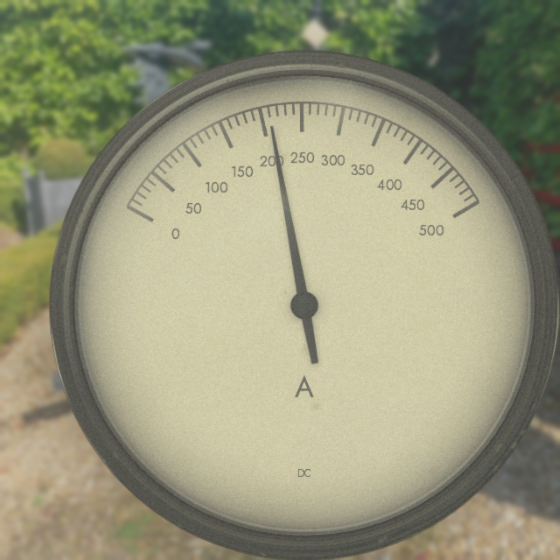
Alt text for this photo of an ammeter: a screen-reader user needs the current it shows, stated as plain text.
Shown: 210 A
